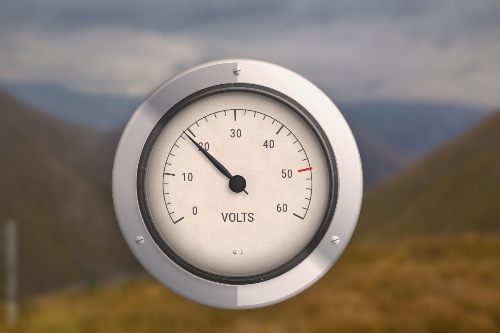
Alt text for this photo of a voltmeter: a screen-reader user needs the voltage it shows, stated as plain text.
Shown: 19 V
